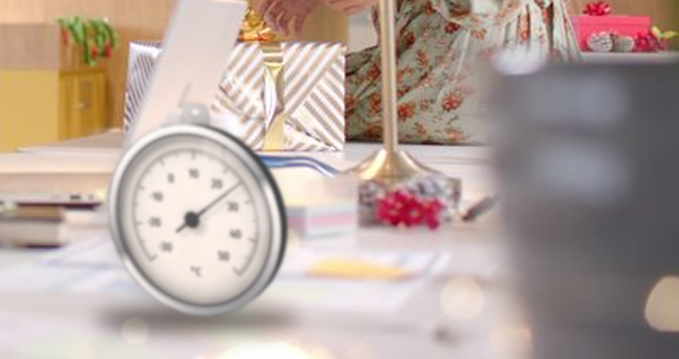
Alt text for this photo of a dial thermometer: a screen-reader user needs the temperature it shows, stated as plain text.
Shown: 25 °C
